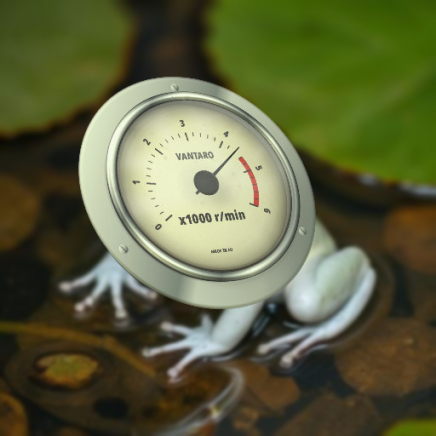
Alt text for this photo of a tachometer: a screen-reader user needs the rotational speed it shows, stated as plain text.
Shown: 4400 rpm
